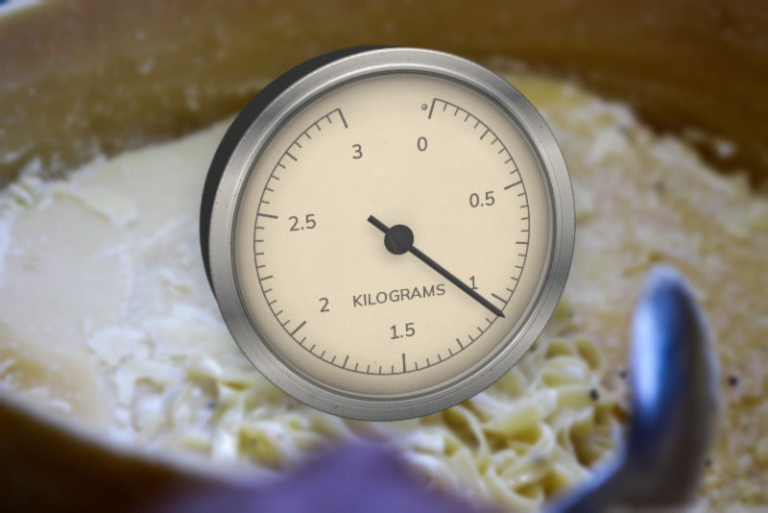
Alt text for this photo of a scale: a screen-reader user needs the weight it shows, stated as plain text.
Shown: 1.05 kg
